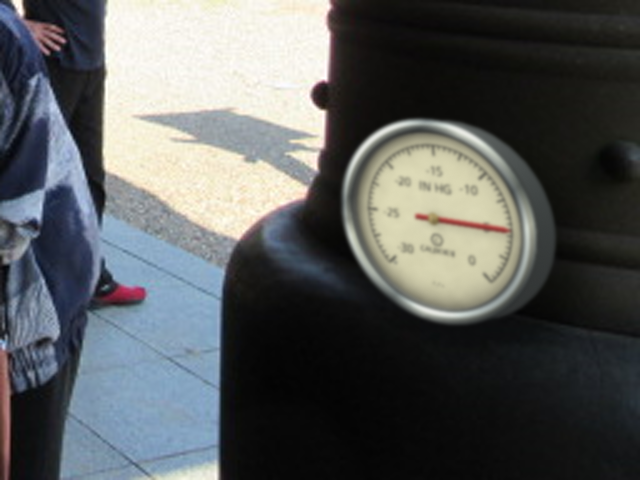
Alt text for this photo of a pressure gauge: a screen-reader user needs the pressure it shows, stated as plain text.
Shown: -5 inHg
